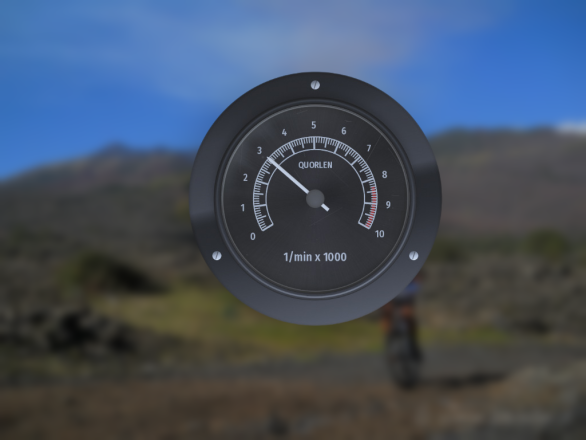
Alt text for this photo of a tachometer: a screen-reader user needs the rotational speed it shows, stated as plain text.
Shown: 3000 rpm
